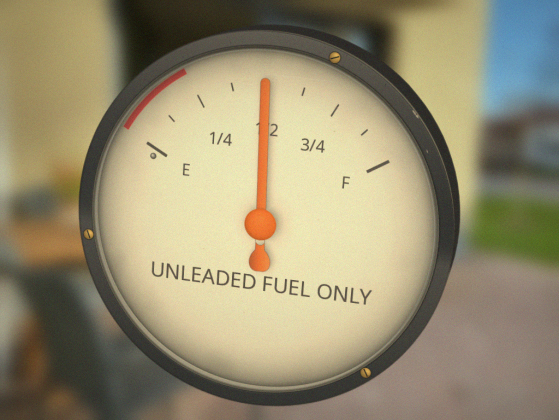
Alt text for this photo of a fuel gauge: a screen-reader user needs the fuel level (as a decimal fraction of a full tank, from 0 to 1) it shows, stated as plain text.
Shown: 0.5
